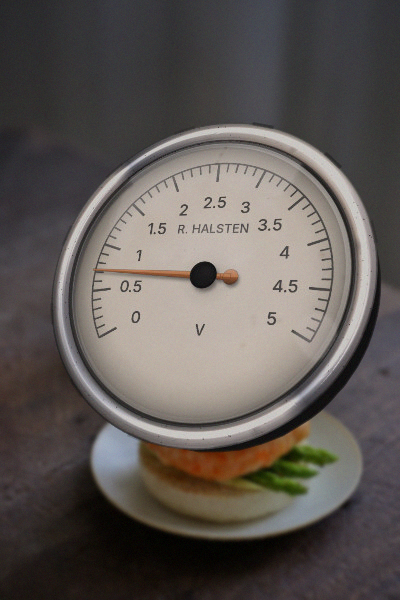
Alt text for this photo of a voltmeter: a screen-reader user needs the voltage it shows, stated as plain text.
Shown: 0.7 V
